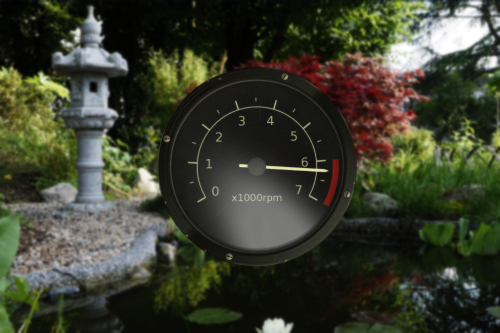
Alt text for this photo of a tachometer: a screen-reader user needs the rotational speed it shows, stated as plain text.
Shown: 6250 rpm
